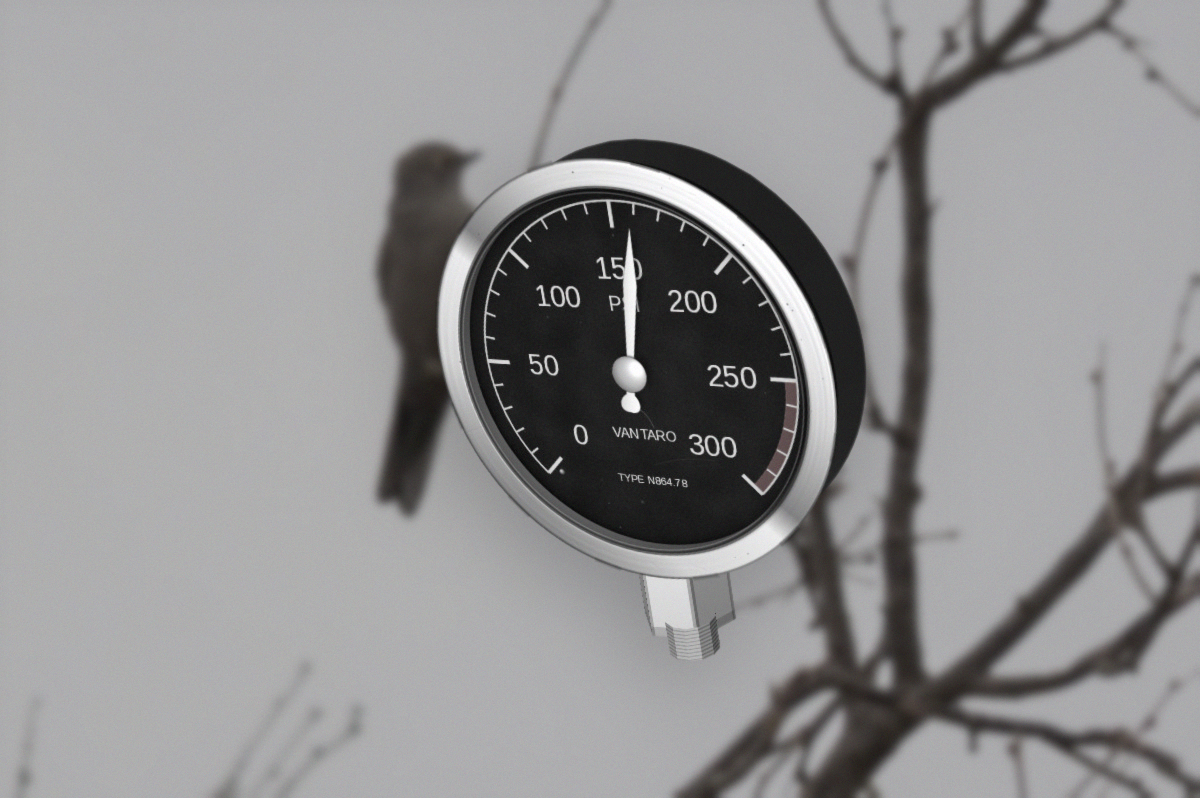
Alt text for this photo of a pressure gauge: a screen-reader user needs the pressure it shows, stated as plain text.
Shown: 160 psi
